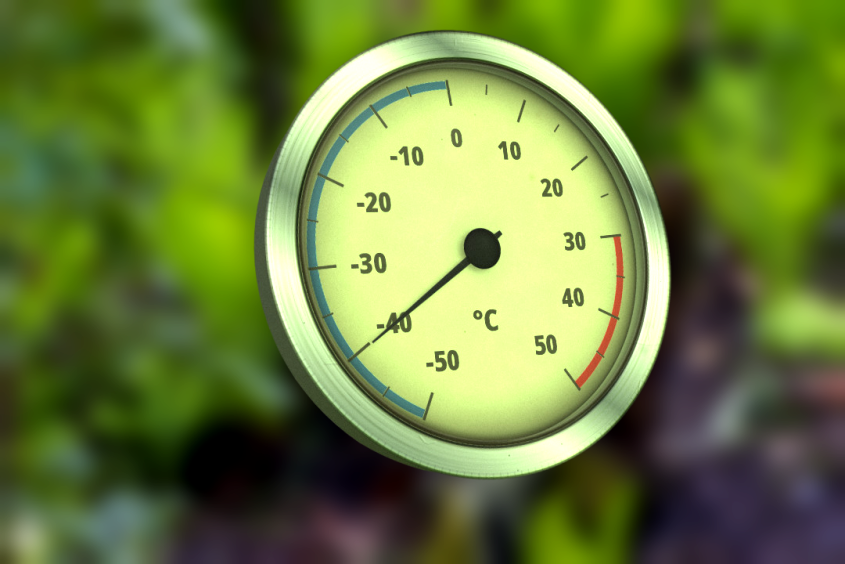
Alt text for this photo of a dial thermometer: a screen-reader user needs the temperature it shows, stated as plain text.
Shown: -40 °C
